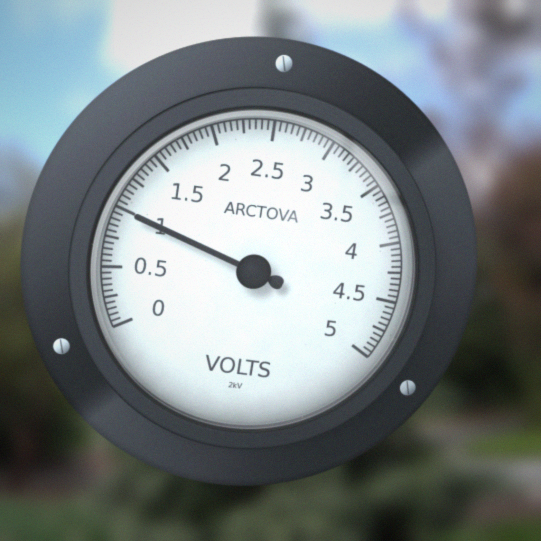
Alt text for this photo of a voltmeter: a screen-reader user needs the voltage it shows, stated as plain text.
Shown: 1 V
